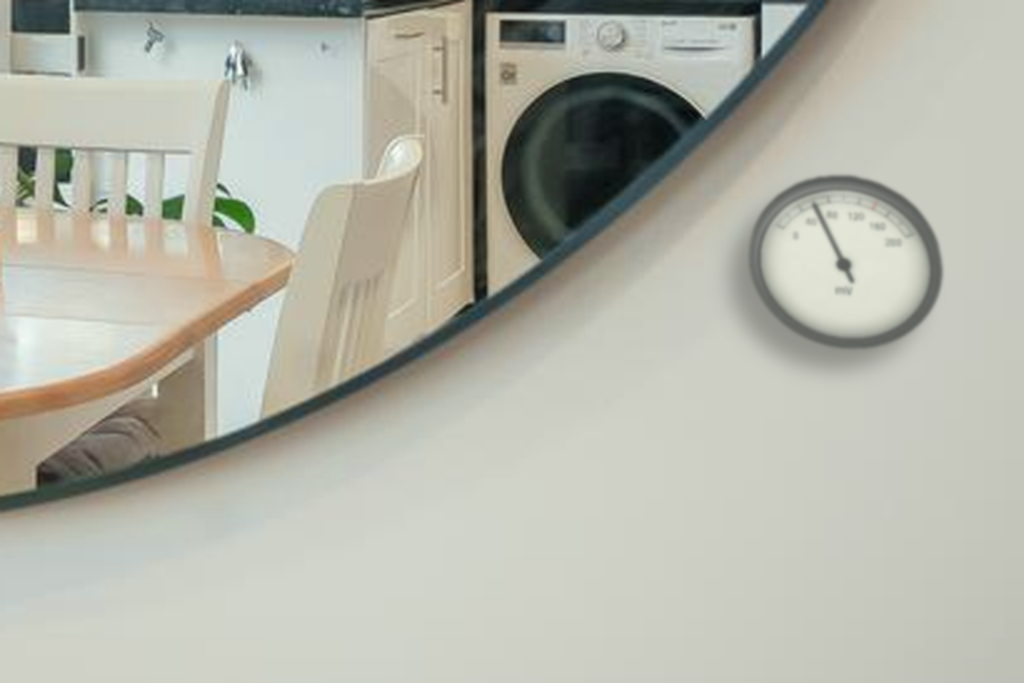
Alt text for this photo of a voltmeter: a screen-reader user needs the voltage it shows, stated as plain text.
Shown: 60 mV
